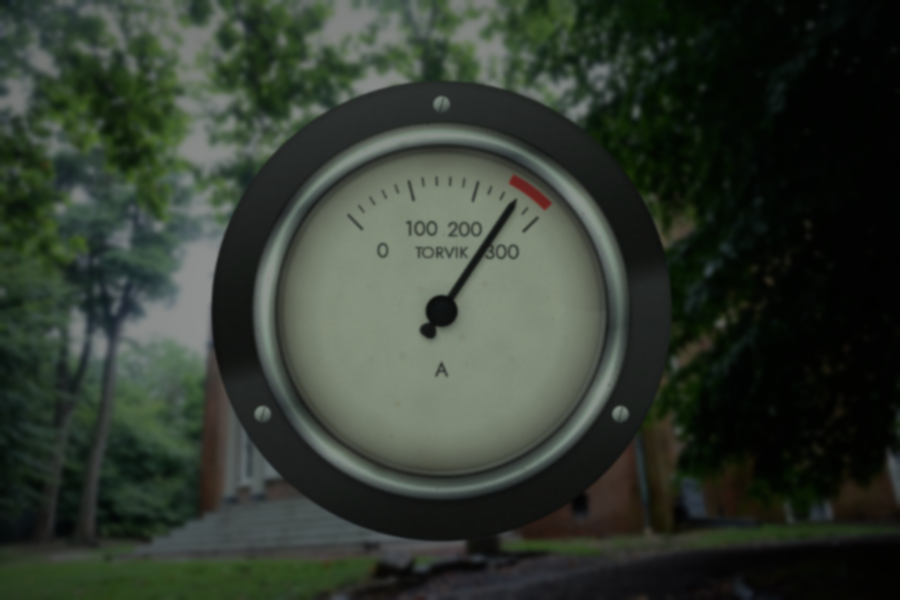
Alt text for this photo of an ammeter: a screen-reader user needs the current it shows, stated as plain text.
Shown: 260 A
